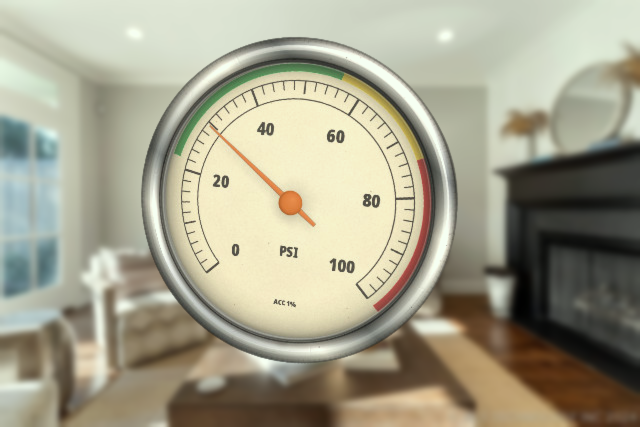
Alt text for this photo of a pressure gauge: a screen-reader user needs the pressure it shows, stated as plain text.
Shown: 30 psi
